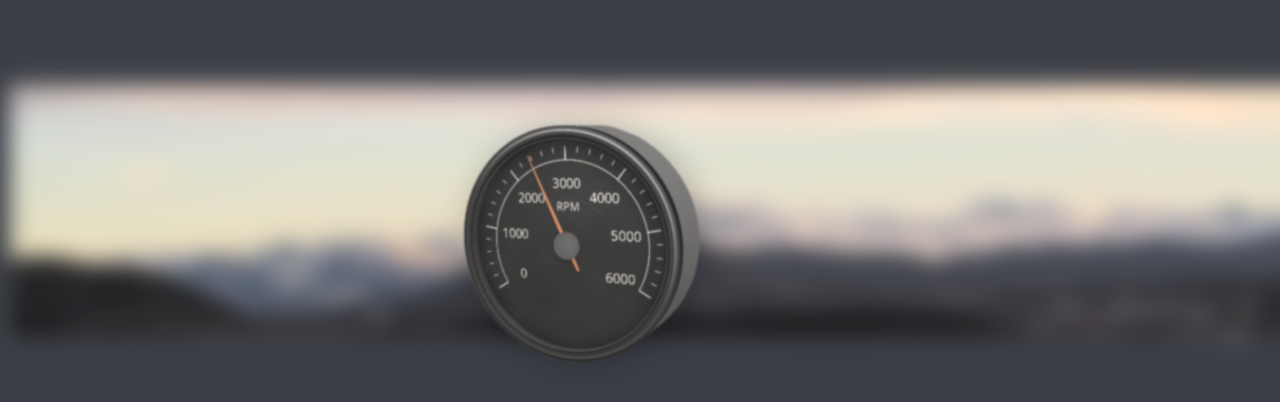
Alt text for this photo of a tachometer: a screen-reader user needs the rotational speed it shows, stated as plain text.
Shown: 2400 rpm
